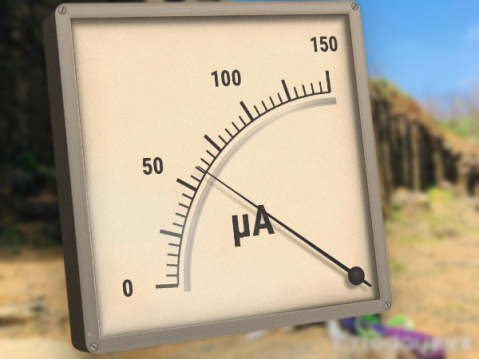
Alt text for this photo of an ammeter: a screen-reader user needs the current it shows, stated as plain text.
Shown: 60 µA
